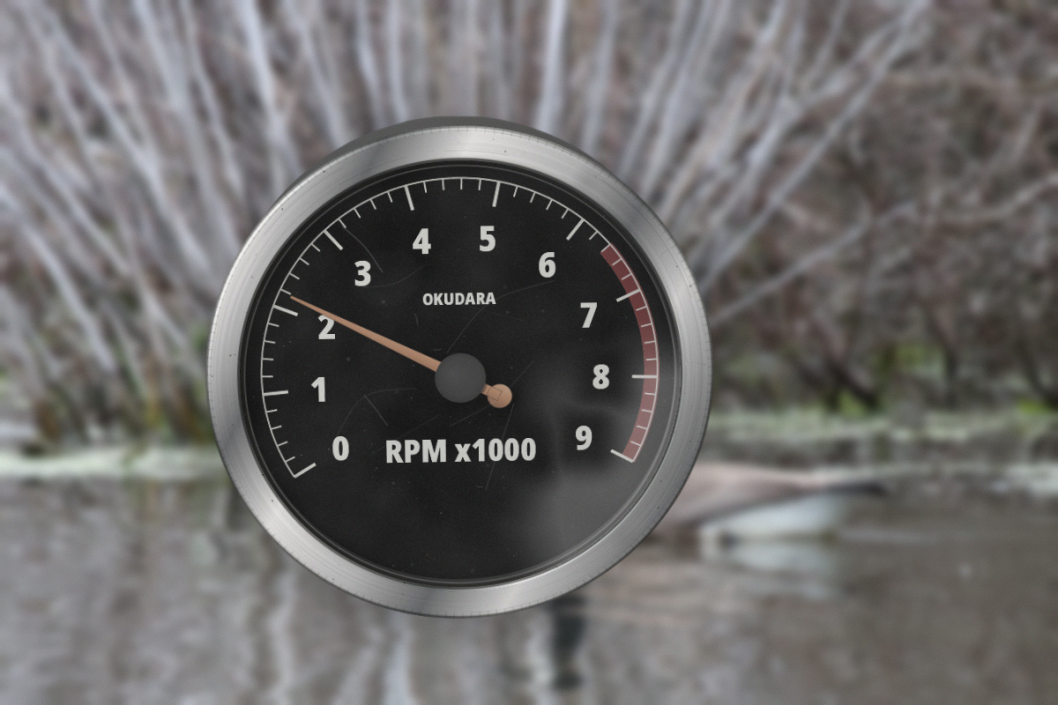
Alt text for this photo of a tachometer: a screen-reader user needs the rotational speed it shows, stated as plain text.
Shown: 2200 rpm
